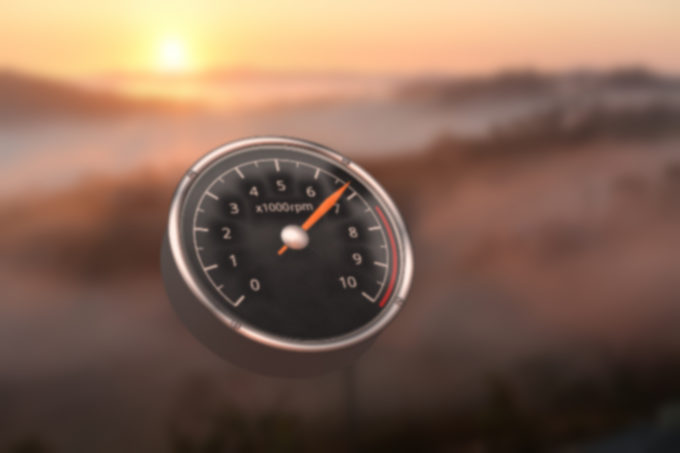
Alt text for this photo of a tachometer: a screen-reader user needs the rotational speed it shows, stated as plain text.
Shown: 6750 rpm
